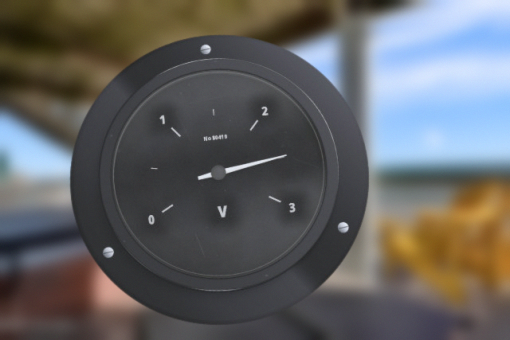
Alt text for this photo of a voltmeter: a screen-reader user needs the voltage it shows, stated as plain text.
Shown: 2.5 V
